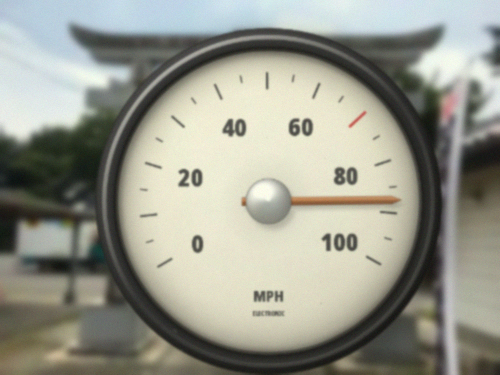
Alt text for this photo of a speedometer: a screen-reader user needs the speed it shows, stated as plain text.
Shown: 87.5 mph
